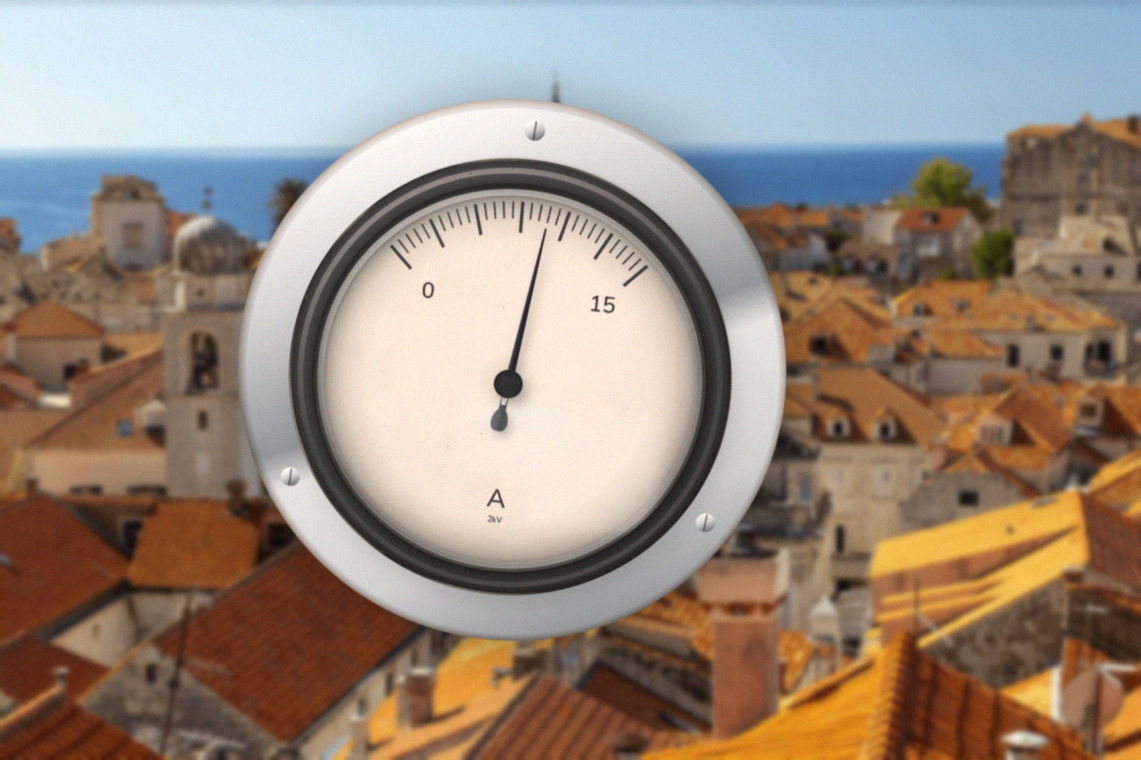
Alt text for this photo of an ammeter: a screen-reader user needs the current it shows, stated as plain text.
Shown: 9 A
